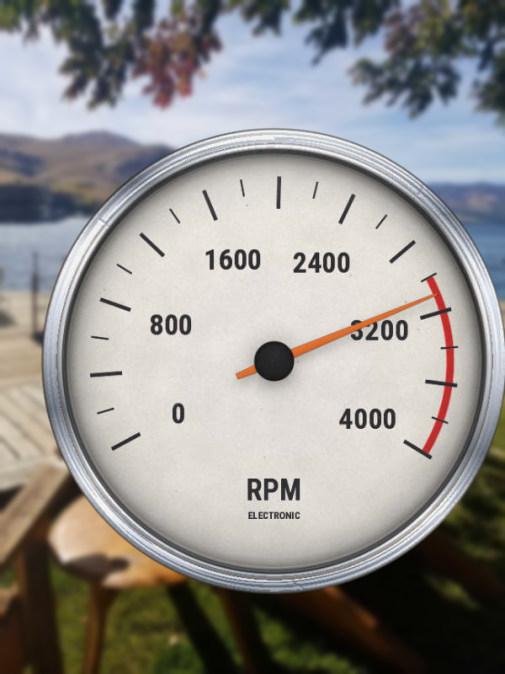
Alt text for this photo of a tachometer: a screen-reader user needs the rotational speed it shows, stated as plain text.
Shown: 3100 rpm
